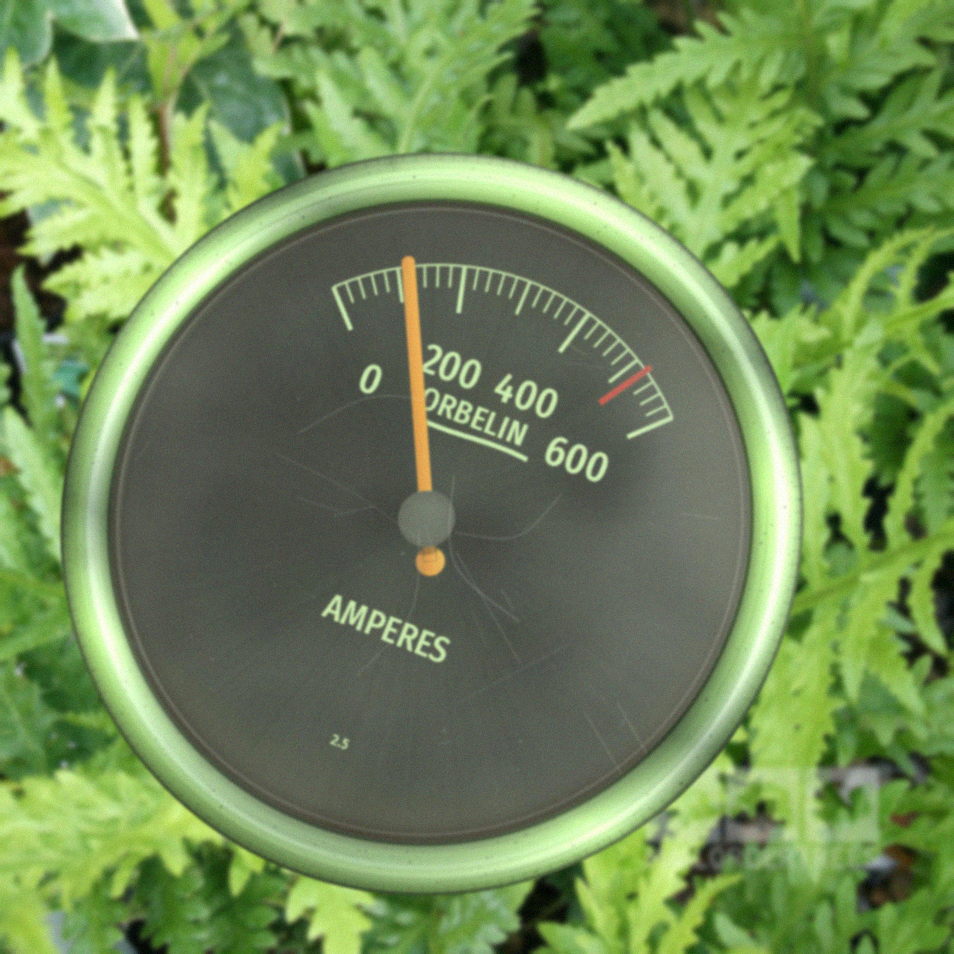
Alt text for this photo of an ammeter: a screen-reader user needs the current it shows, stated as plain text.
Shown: 120 A
